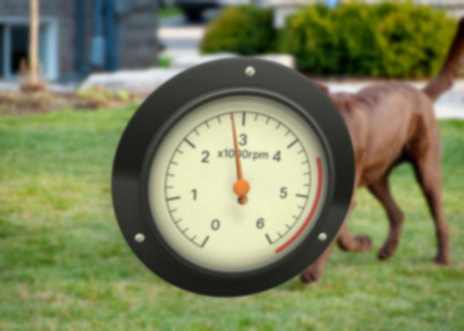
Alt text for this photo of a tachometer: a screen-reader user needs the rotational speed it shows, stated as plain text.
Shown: 2800 rpm
